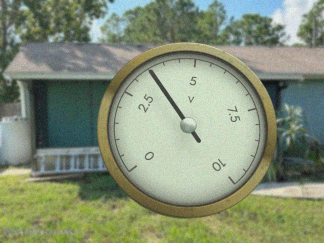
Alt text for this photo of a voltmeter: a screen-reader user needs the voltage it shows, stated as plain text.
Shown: 3.5 V
